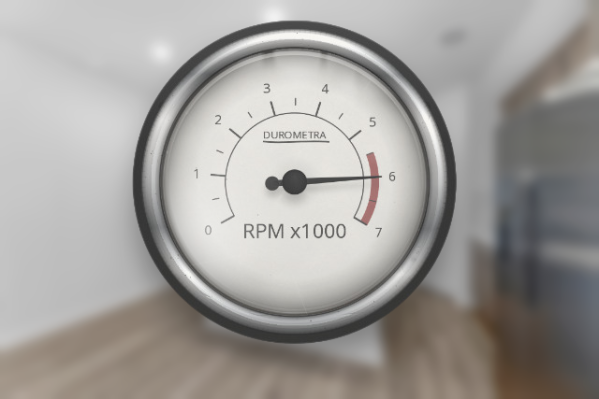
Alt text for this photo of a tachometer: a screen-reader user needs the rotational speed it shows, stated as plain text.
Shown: 6000 rpm
